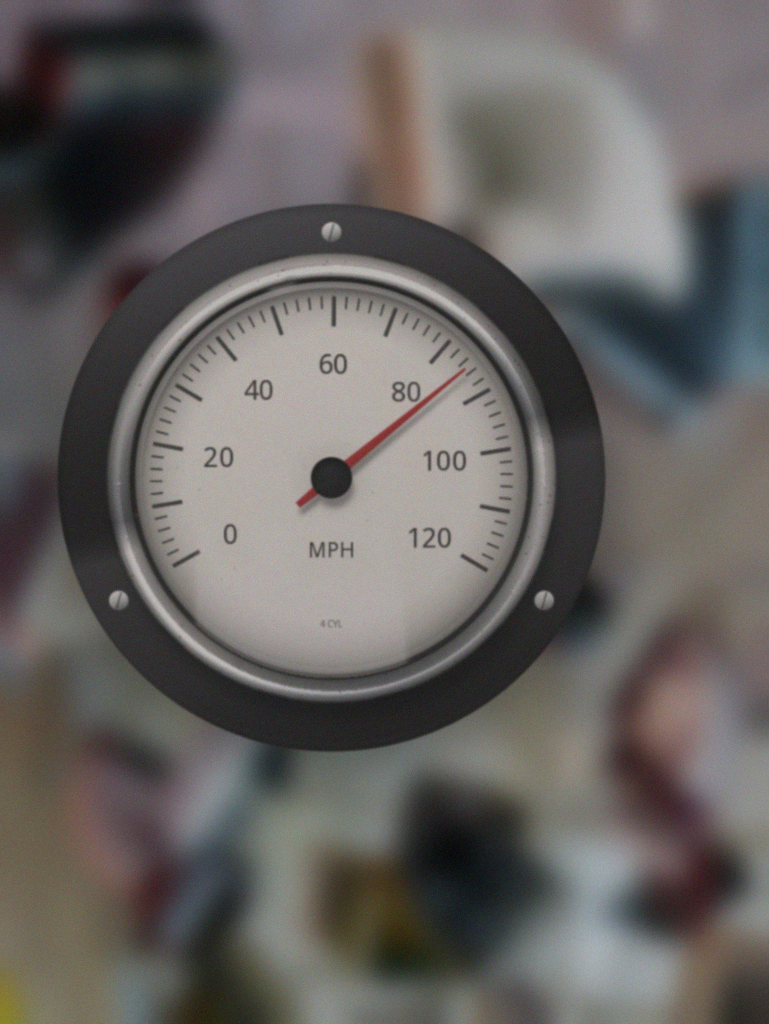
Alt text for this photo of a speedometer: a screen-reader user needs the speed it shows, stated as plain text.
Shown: 85 mph
